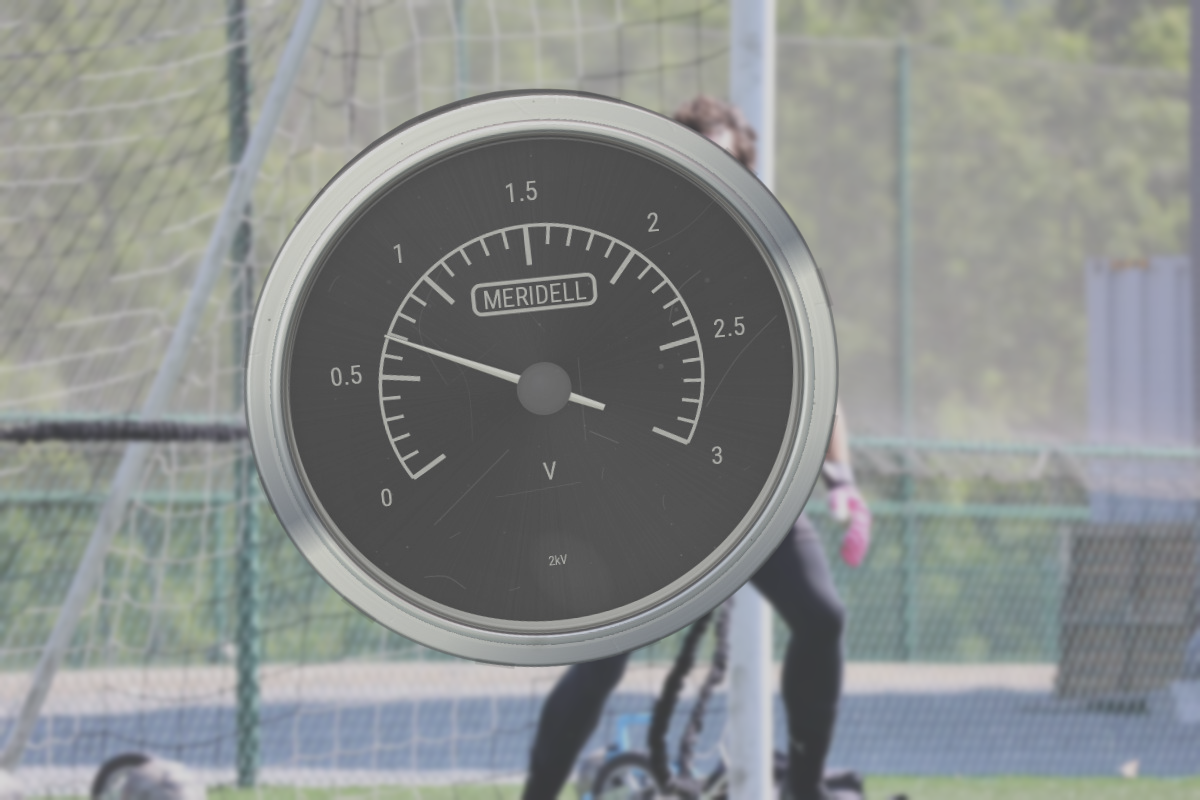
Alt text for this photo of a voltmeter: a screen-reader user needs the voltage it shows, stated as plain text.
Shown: 0.7 V
